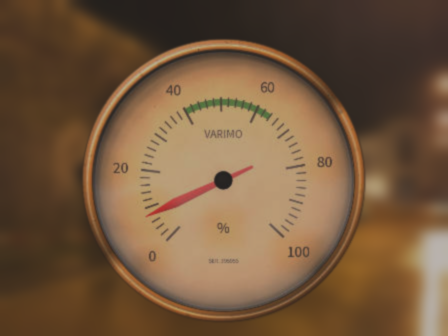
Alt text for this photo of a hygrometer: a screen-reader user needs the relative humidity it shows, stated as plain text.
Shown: 8 %
